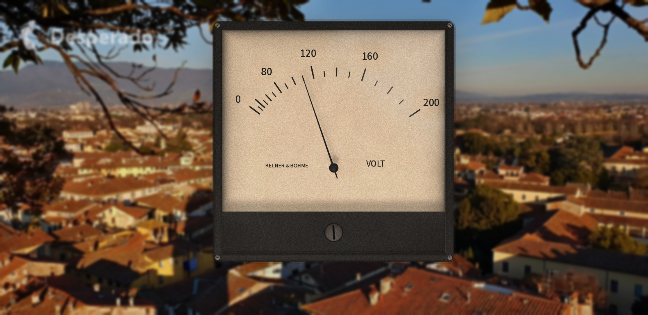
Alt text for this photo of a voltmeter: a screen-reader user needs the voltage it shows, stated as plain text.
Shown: 110 V
